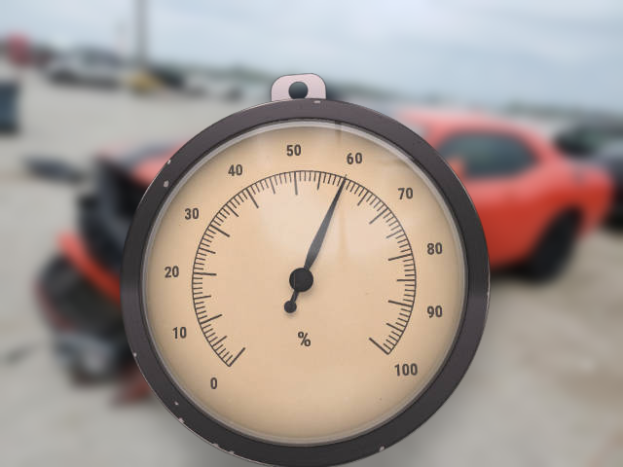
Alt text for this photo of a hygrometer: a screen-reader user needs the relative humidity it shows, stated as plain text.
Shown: 60 %
